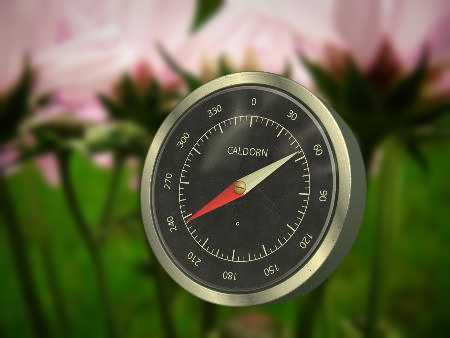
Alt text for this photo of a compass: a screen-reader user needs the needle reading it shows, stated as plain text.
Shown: 235 °
